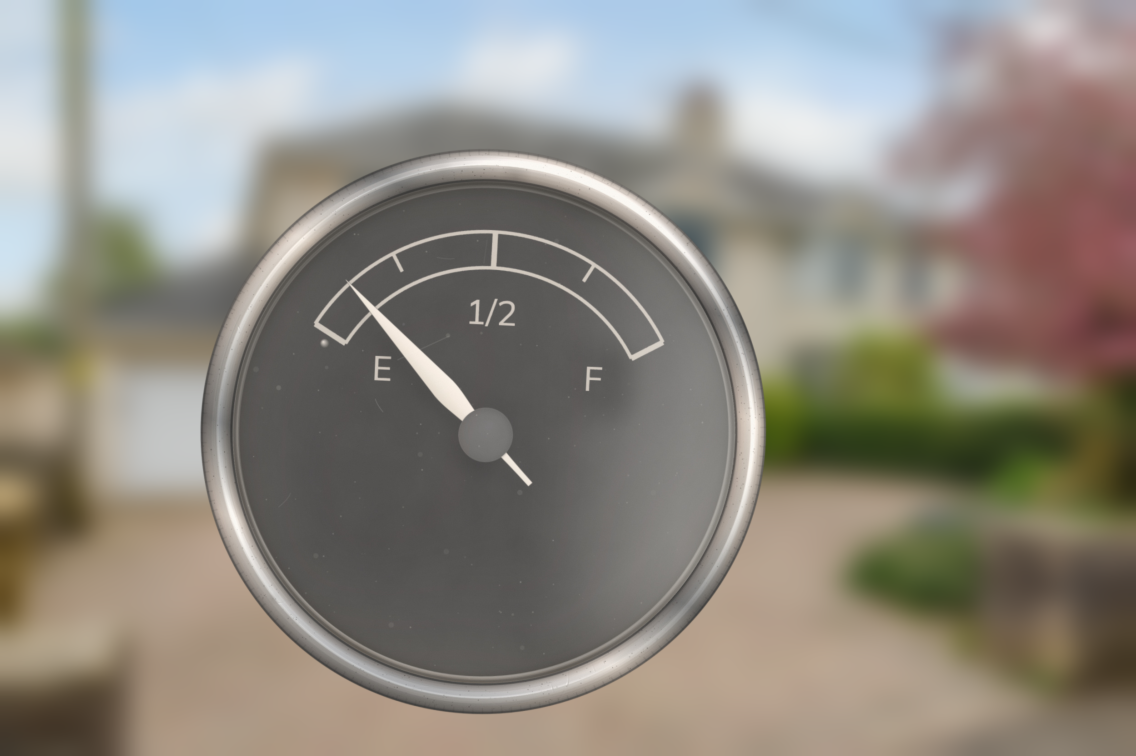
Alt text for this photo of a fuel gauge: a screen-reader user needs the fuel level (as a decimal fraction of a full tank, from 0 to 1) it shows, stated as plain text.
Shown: 0.125
